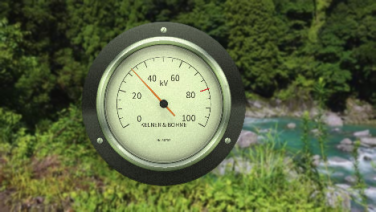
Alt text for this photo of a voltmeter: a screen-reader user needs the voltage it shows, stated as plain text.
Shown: 32.5 kV
